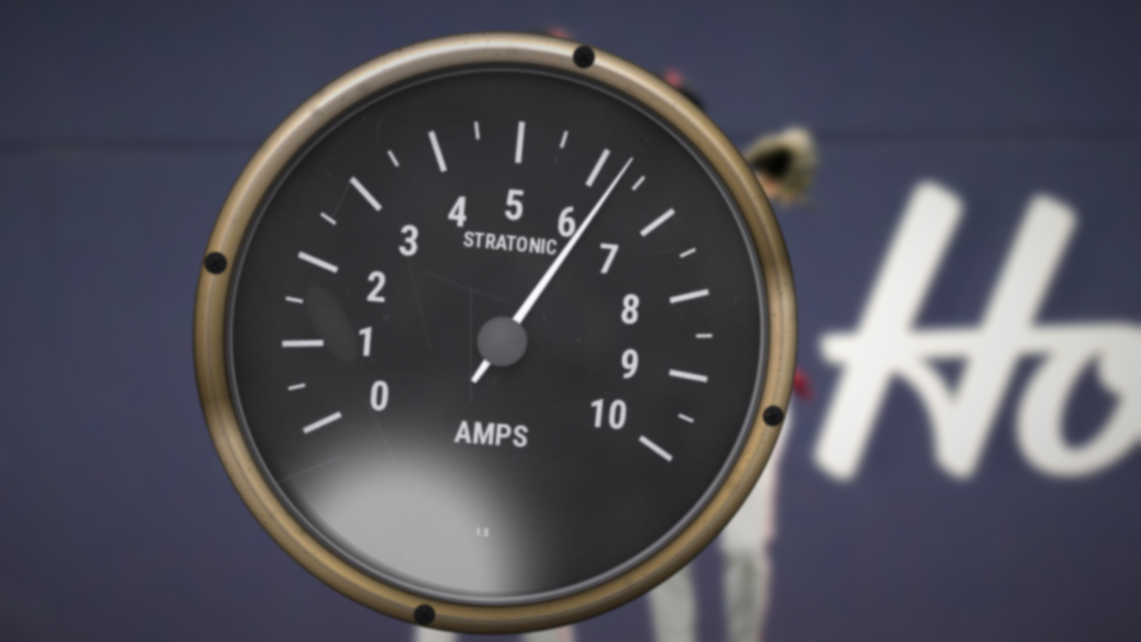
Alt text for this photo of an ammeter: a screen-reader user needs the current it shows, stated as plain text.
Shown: 6.25 A
